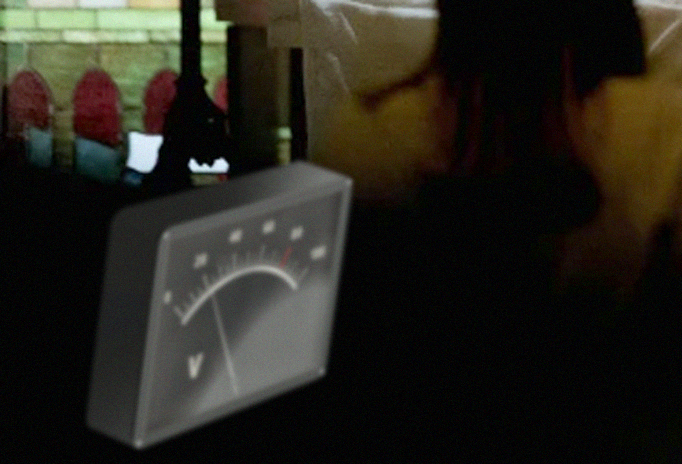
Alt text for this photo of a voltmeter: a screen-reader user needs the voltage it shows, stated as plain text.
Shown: 20 V
